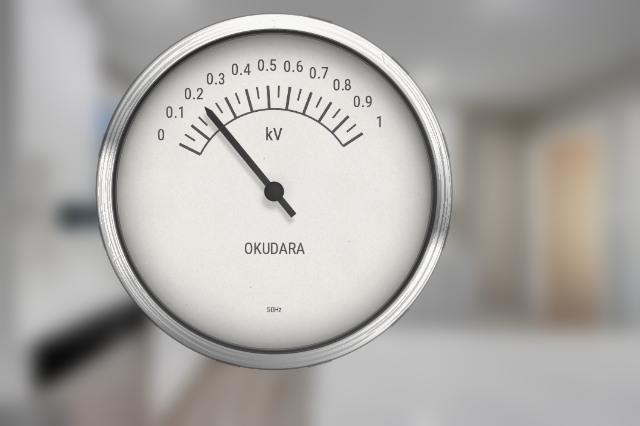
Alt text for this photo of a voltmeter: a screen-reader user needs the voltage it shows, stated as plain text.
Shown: 0.2 kV
